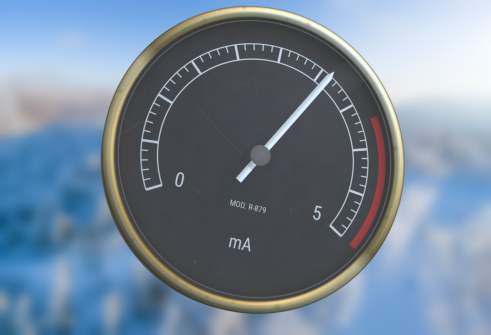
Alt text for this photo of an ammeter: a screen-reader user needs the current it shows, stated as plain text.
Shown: 3.1 mA
